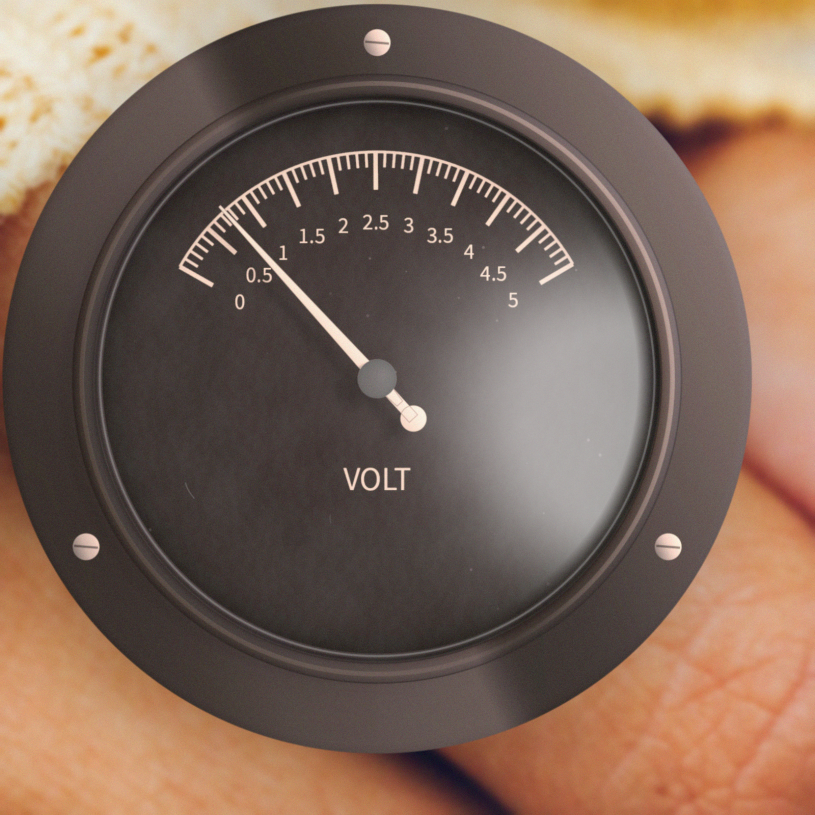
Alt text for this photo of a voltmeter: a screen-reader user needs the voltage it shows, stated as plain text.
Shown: 0.75 V
